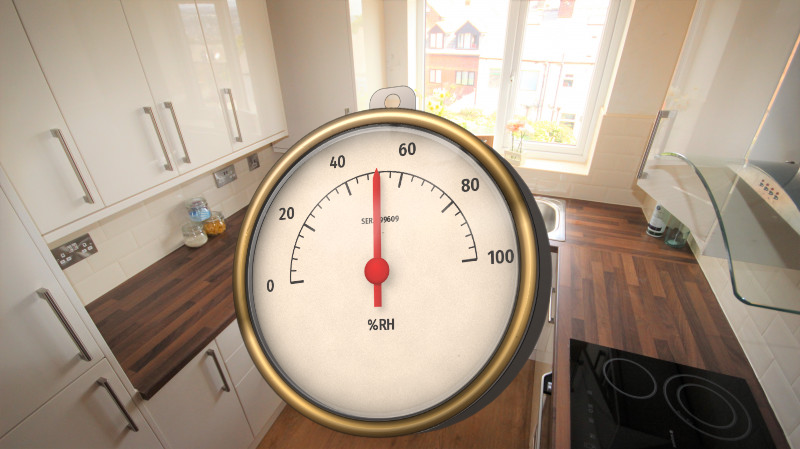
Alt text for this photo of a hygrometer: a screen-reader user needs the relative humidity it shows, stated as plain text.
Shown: 52 %
